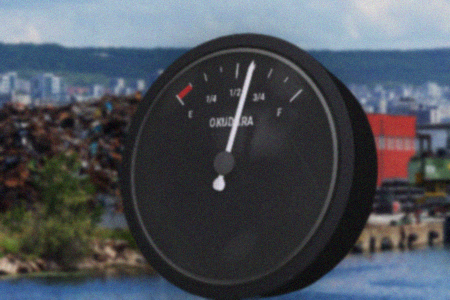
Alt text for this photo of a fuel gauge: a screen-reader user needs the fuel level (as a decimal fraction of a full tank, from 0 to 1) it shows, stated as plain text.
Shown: 0.625
